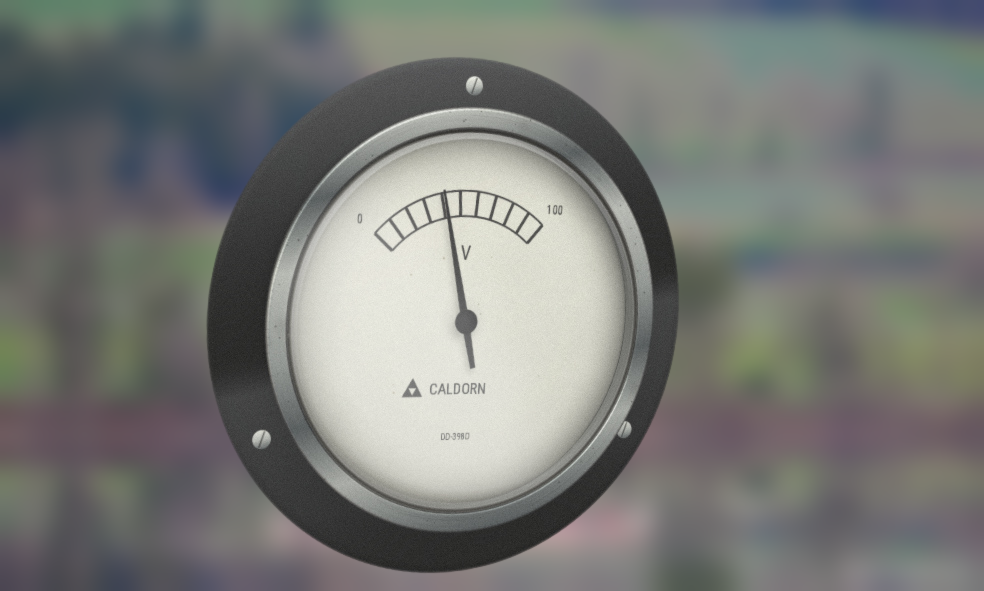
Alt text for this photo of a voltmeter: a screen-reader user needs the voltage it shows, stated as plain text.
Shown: 40 V
